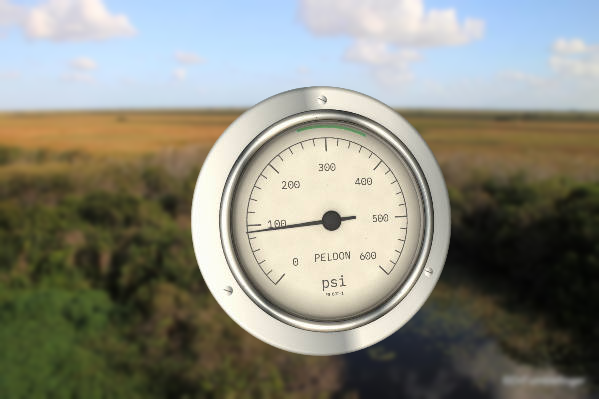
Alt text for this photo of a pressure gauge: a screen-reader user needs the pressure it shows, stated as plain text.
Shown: 90 psi
